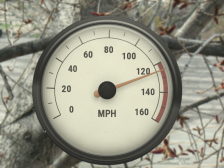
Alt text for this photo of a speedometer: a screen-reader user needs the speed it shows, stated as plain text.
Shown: 125 mph
